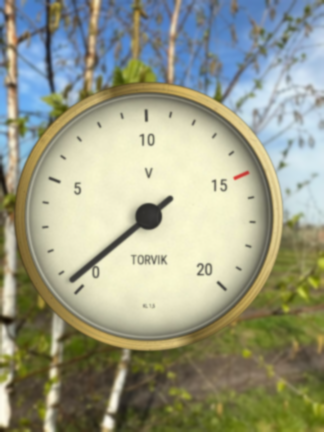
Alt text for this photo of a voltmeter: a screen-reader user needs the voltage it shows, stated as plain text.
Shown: 0.5 V
